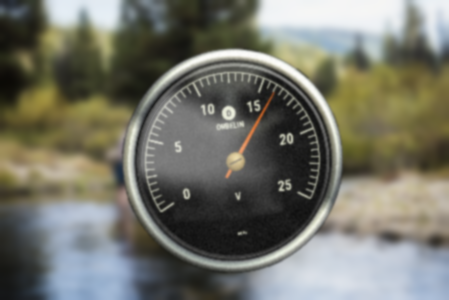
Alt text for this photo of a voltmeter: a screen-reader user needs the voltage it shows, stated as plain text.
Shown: 16 V
